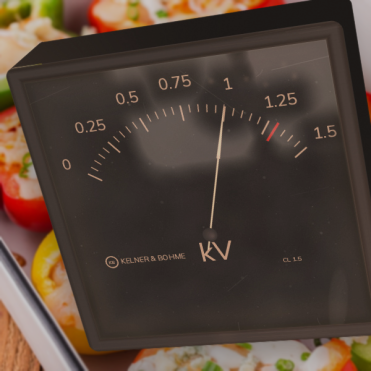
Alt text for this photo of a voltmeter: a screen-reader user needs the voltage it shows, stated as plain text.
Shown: 1 kV
